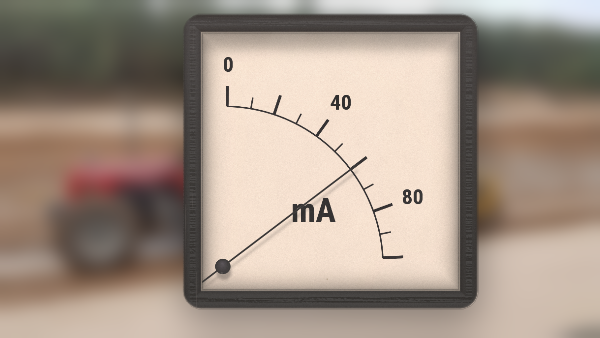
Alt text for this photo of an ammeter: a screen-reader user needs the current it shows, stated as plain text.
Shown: 60 mA
